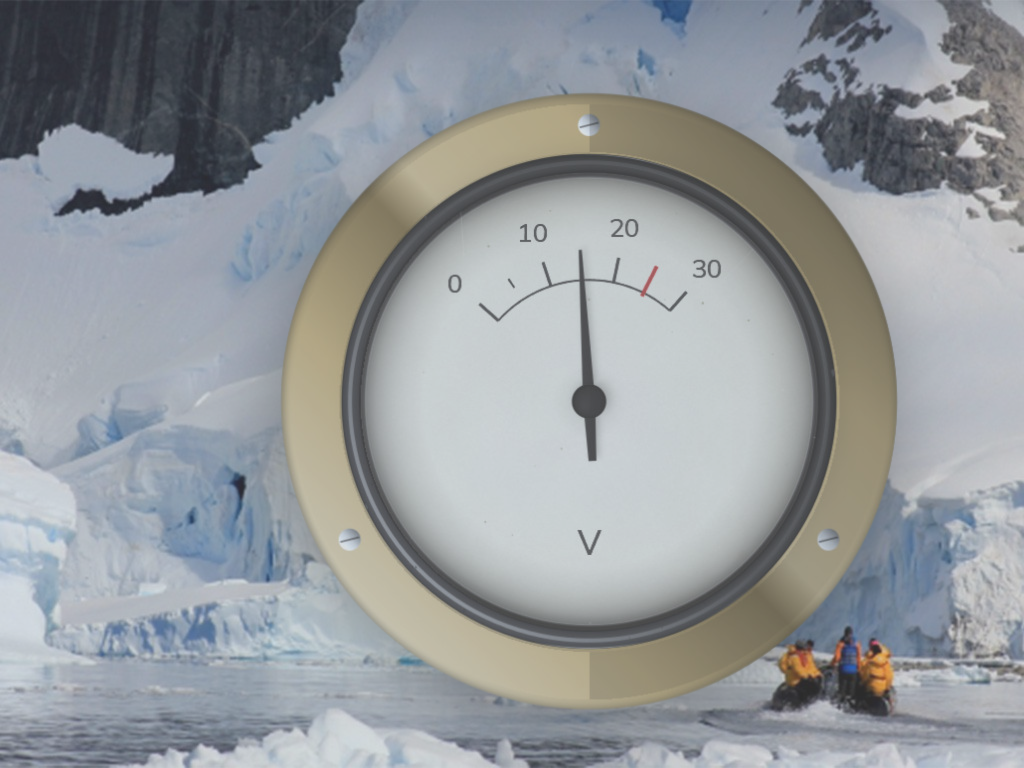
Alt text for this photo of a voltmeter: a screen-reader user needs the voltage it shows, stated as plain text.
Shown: 15 V
